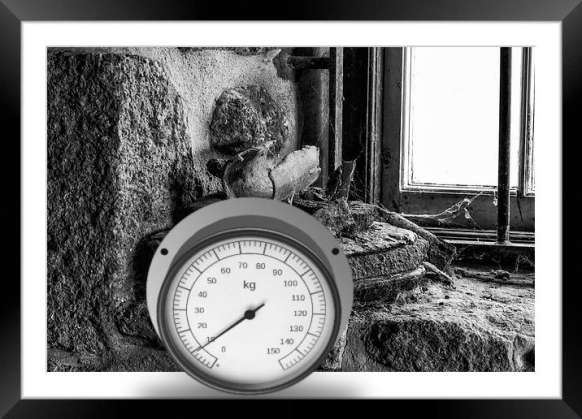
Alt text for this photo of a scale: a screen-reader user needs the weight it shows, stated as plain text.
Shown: 10 kg
